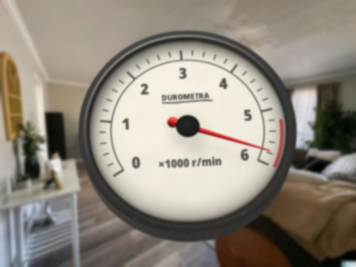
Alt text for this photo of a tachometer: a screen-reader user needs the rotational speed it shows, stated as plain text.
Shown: 5800 rpm
